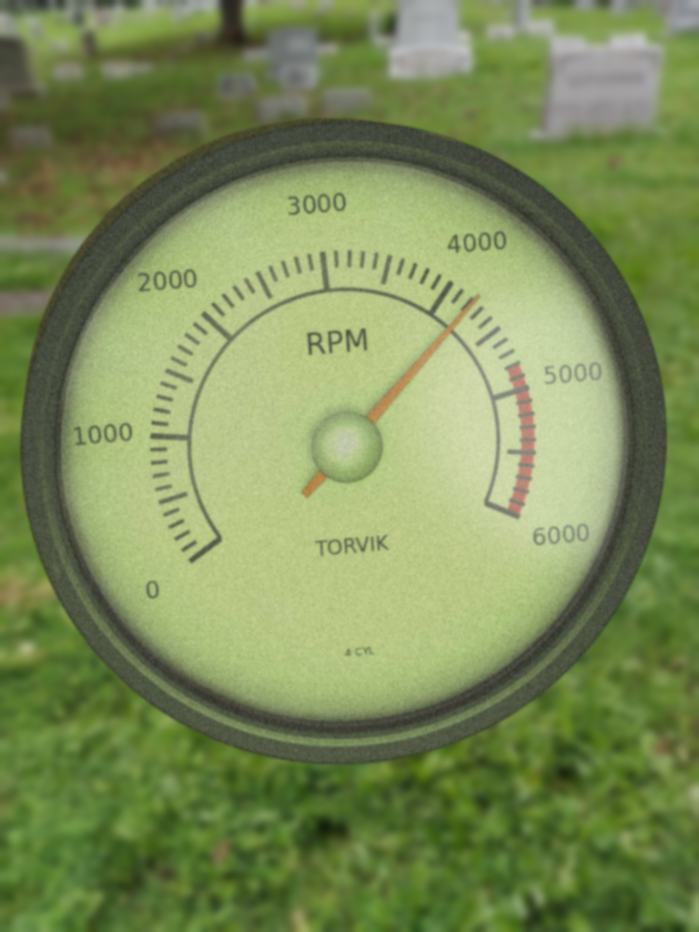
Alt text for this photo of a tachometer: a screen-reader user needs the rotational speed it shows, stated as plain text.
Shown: 4200 rpm
